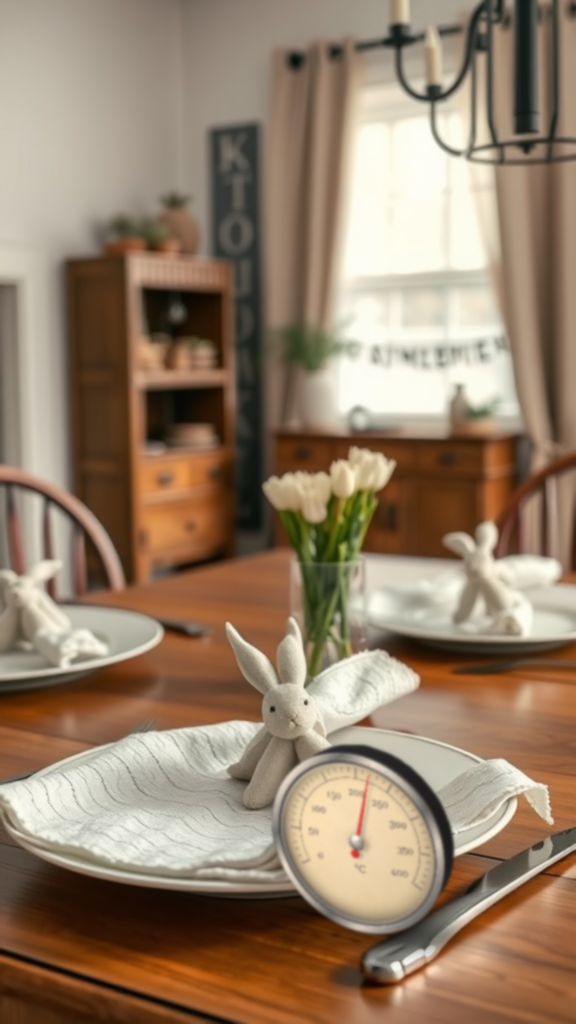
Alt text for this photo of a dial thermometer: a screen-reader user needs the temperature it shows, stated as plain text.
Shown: 220 °C
